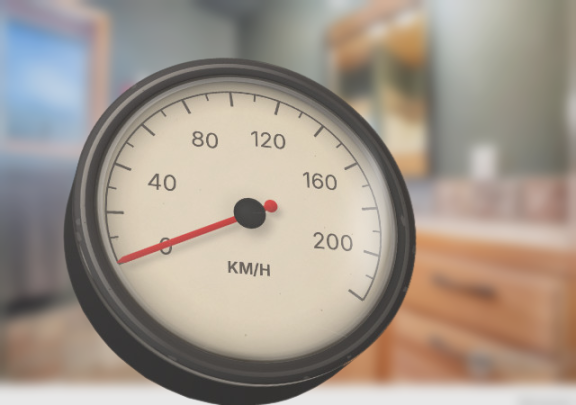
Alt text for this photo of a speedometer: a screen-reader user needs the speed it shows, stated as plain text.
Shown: 0 km/h
